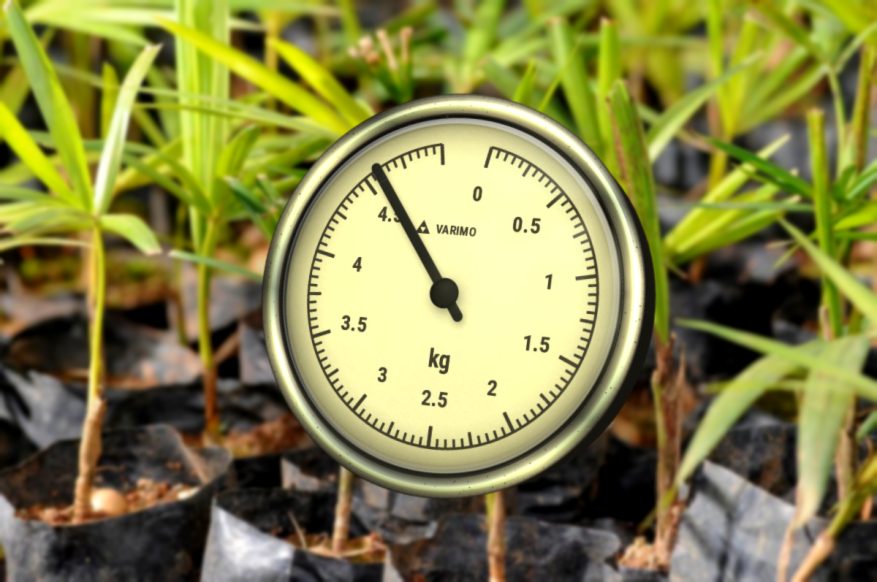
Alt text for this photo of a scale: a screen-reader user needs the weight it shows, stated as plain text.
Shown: 4.6 kg
